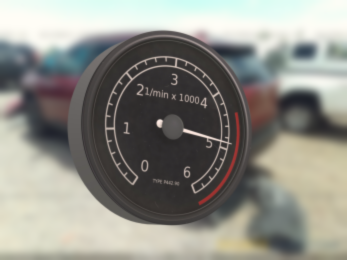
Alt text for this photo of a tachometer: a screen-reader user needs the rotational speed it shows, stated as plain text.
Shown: 4900 rpm
